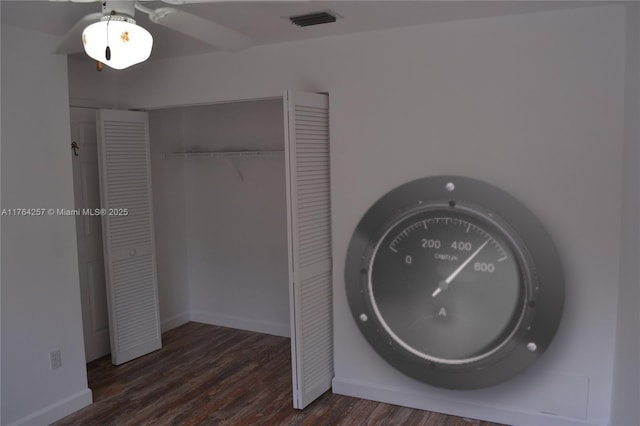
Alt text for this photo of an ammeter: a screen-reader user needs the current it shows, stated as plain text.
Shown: 500 A
